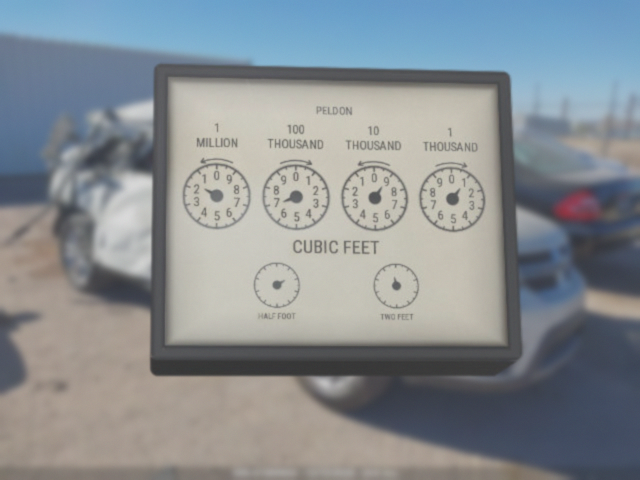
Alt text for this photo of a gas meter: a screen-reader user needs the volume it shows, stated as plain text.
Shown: 169100 ft³
